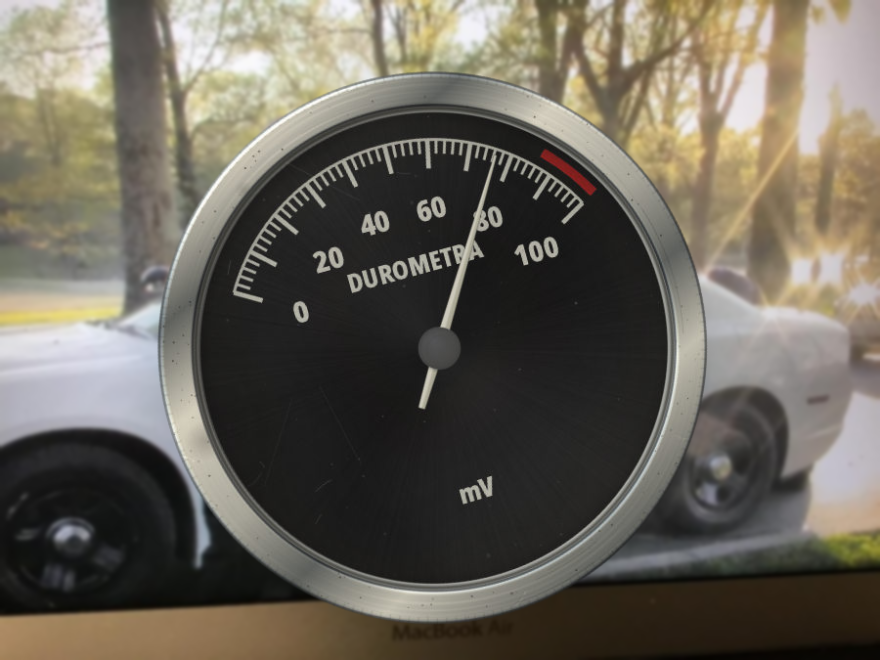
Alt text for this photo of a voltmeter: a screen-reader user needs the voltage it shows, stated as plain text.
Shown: 76 mV
